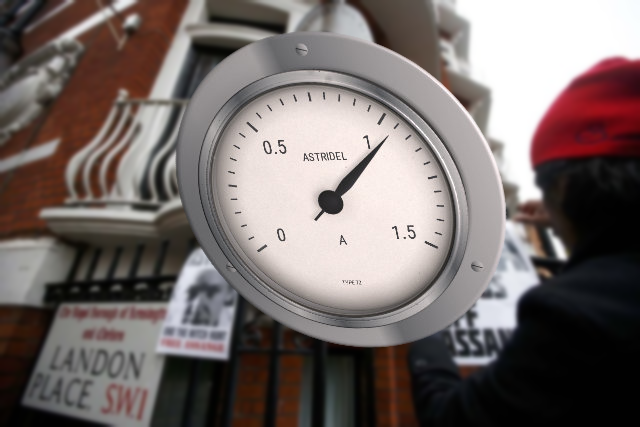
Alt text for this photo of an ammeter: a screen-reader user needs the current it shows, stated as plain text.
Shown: 1.05 A
